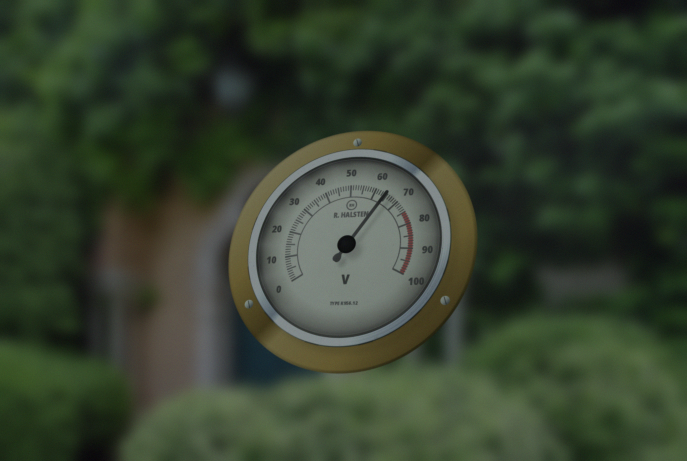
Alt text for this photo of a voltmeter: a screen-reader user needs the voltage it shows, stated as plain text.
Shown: 65 V
